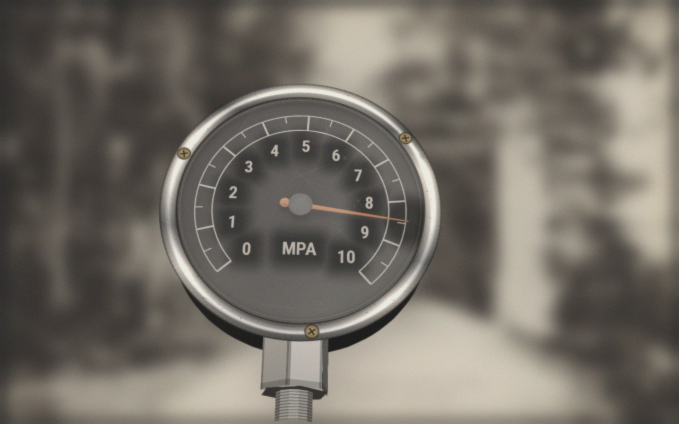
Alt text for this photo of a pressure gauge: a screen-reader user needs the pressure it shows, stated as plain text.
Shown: 8.5 MPa
